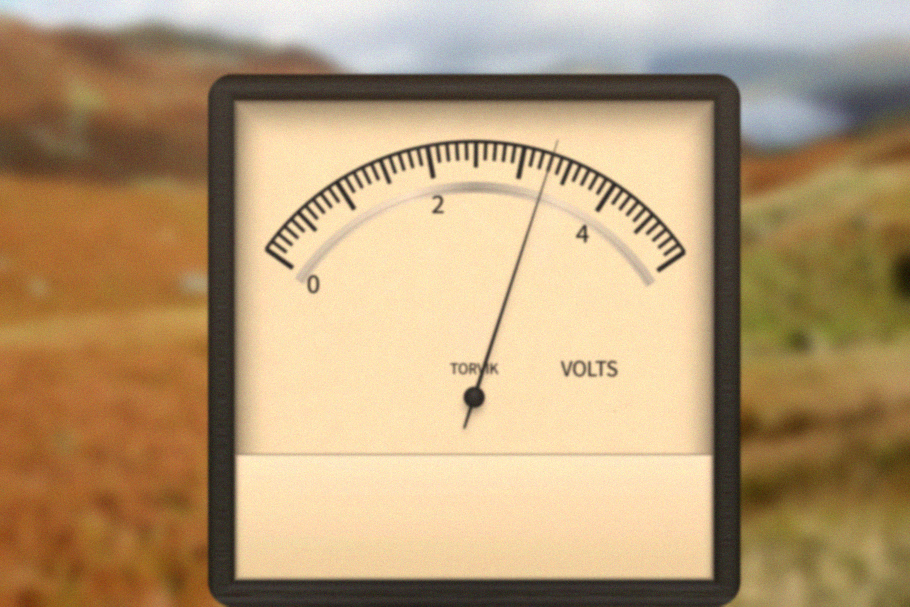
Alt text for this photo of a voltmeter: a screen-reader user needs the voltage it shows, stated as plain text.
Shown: 3.3 V
